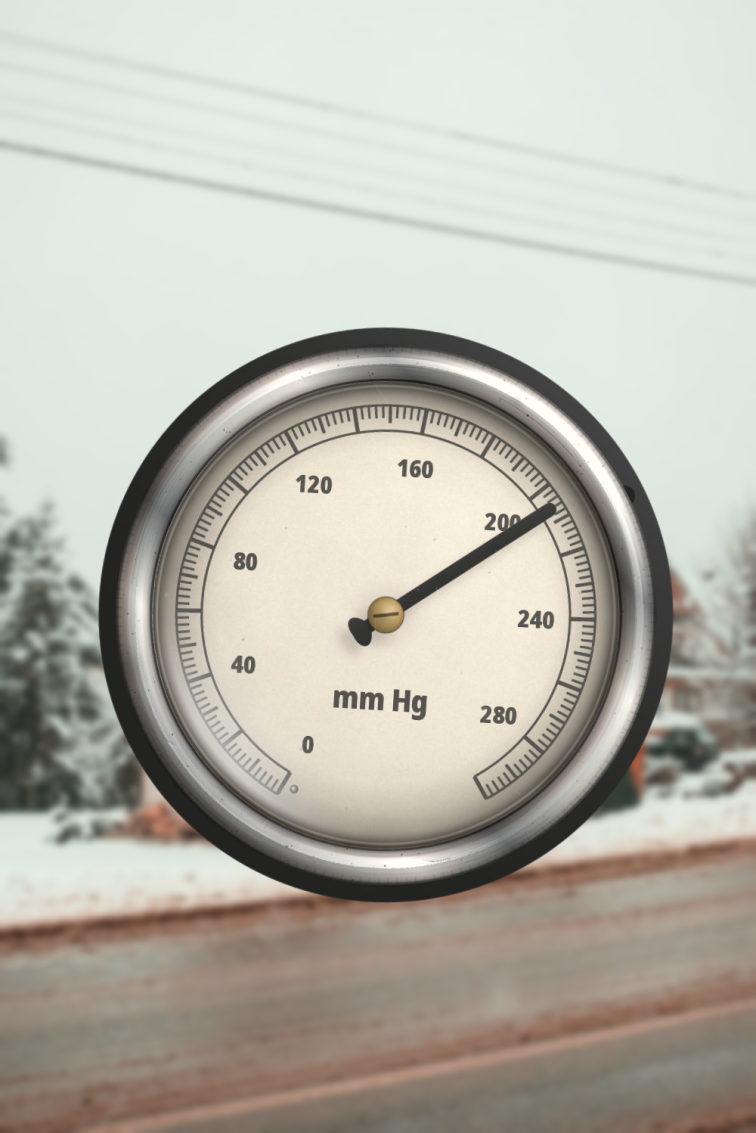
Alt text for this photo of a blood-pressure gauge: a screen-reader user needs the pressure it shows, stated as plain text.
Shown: 206 mmHg
